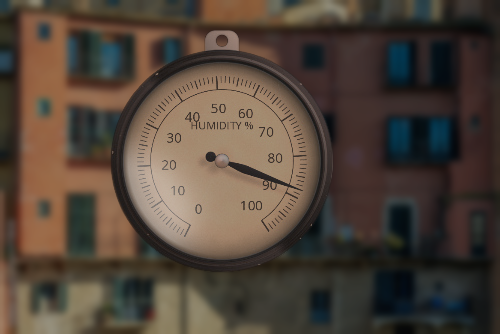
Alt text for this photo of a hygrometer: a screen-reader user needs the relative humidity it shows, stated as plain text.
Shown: 88 %
